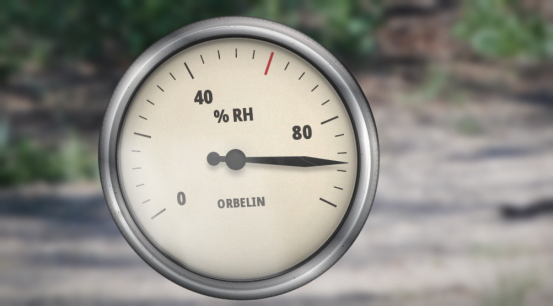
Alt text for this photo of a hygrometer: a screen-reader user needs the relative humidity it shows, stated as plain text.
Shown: 90 %
